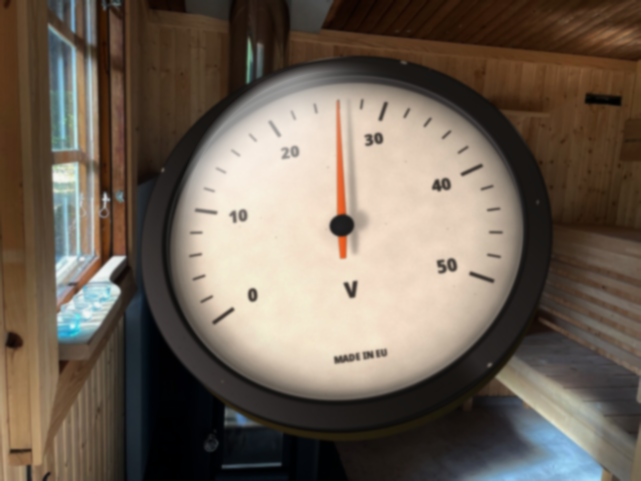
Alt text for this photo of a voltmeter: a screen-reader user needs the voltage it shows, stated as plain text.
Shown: 26 V
